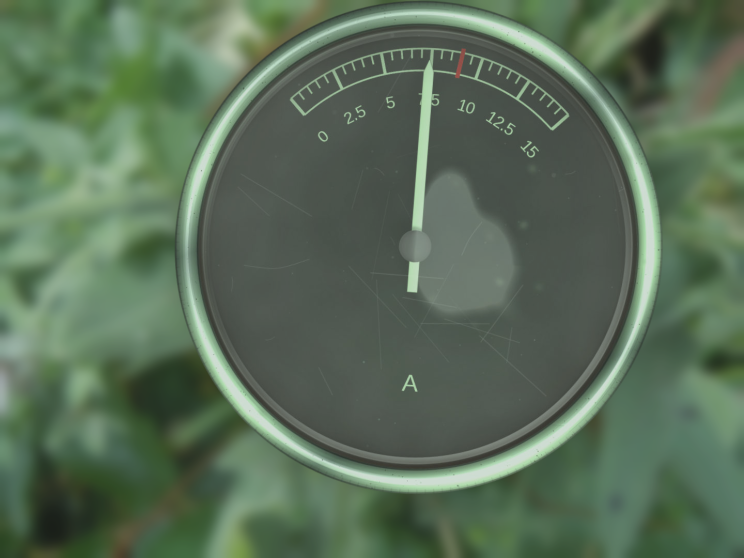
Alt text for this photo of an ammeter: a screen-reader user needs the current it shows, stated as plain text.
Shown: 7.5 A
